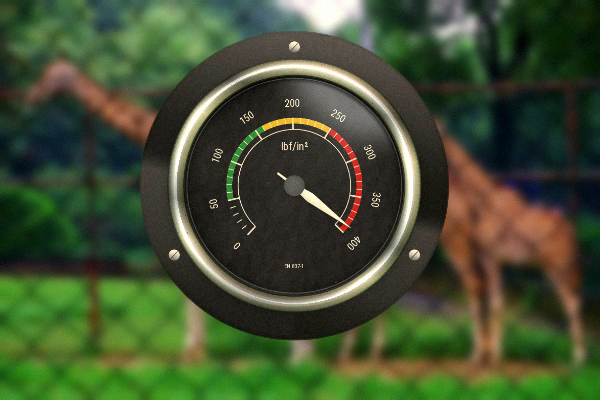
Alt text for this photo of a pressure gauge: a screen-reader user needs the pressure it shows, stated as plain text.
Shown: 390 psi
